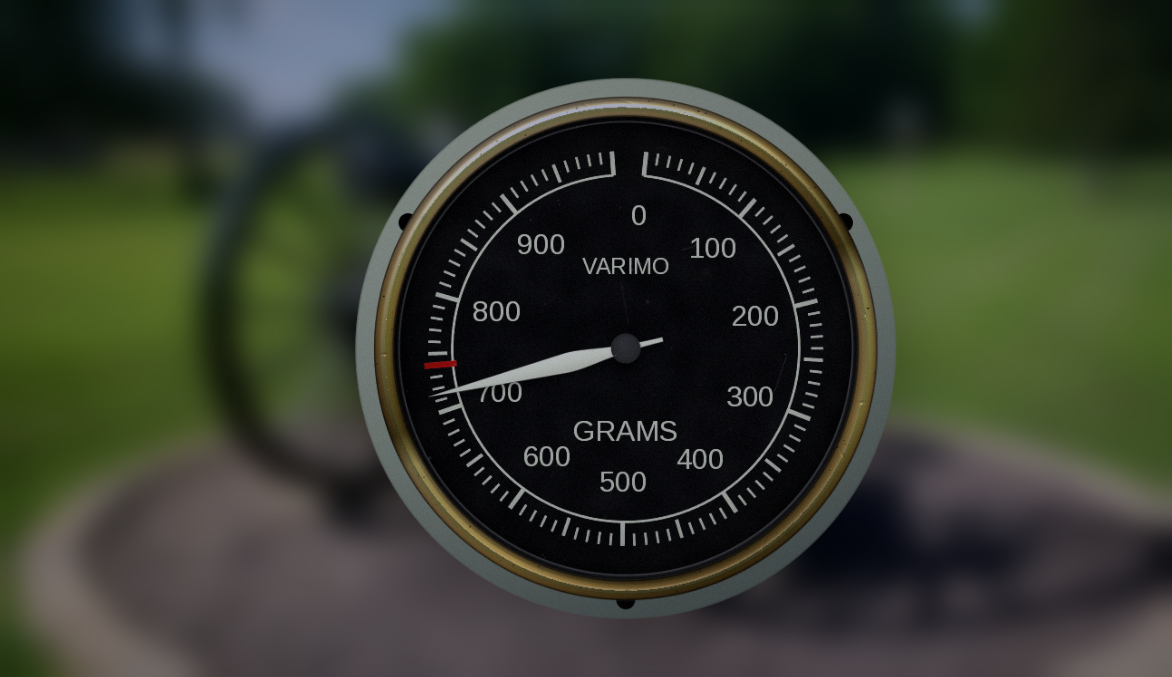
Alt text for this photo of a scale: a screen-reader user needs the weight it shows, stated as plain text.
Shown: 715 g
